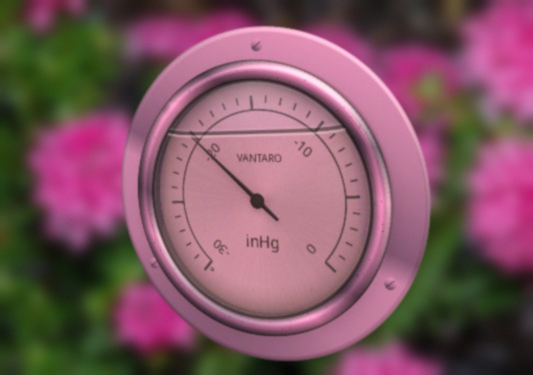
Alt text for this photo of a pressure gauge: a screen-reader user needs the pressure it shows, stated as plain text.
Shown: -20 inHg
